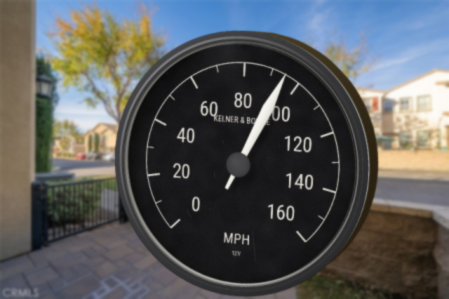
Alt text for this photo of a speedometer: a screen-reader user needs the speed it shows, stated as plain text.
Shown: 95 mph
